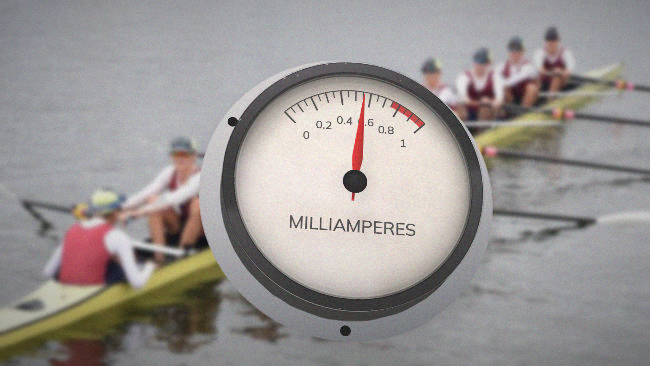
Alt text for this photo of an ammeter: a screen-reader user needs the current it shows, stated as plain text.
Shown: 0.55 mA
